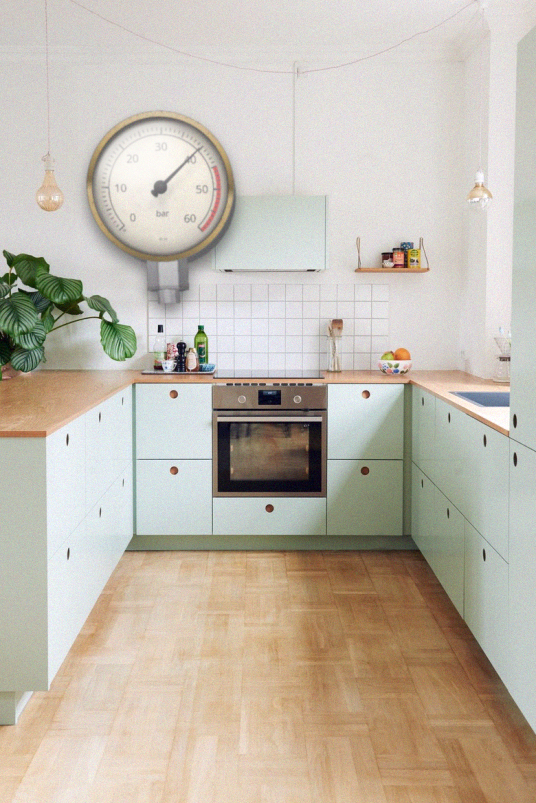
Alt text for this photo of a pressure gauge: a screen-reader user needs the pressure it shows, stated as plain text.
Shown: 40 bar
